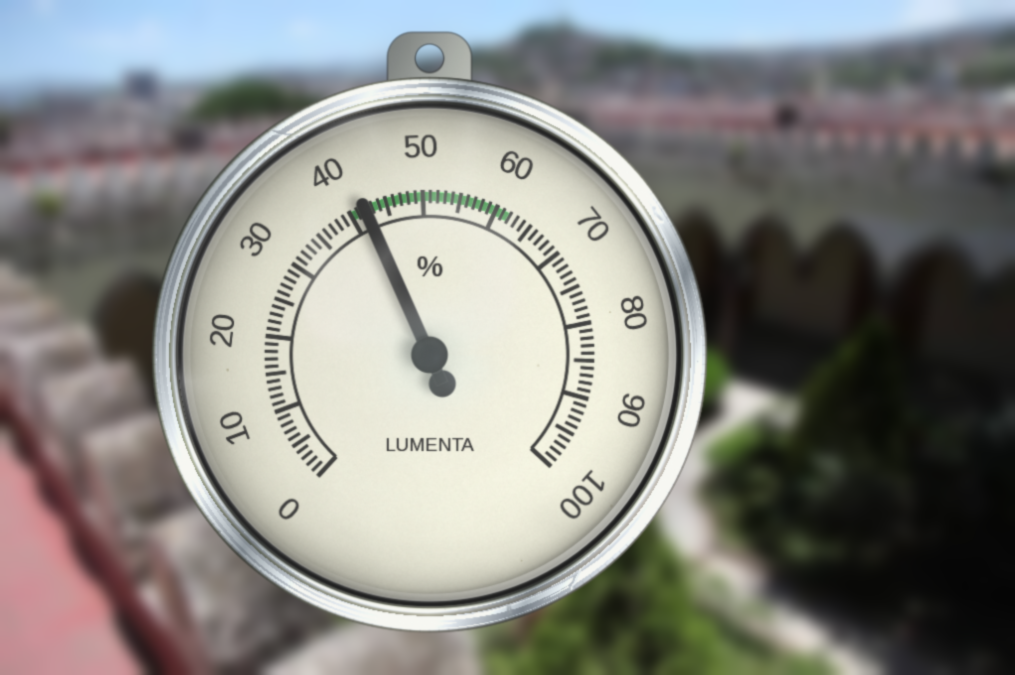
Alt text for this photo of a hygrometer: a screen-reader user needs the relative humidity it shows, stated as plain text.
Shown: 42 %
